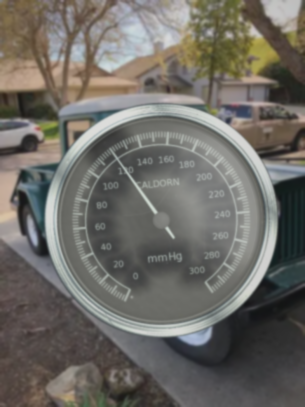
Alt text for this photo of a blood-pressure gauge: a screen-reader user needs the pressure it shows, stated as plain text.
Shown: 120 mmHg
